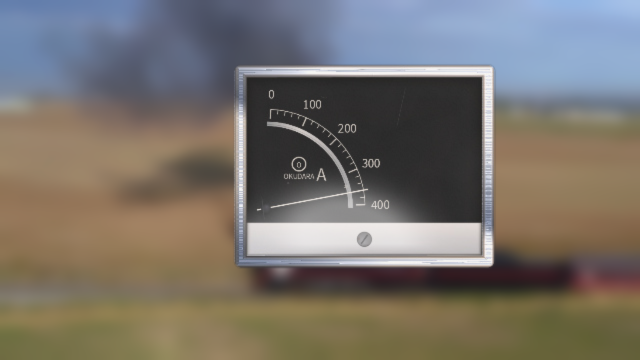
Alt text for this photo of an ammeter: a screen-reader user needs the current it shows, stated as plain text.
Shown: 360 A
